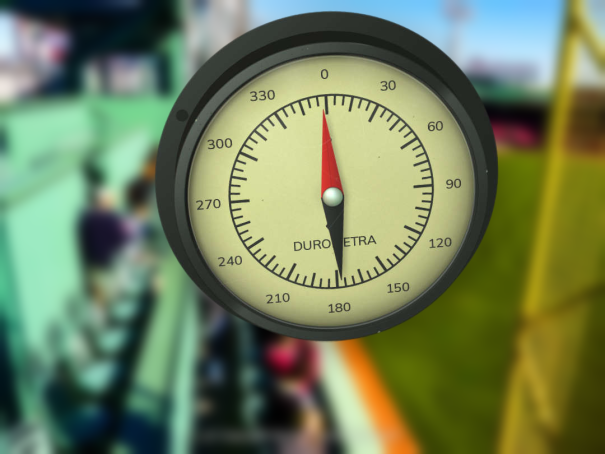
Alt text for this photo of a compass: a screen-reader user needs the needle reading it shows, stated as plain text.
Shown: 357.5 °
